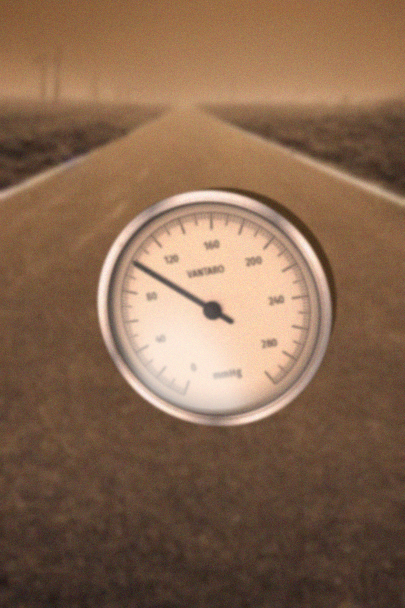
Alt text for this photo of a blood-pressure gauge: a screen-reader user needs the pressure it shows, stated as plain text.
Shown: 100 mmHg
